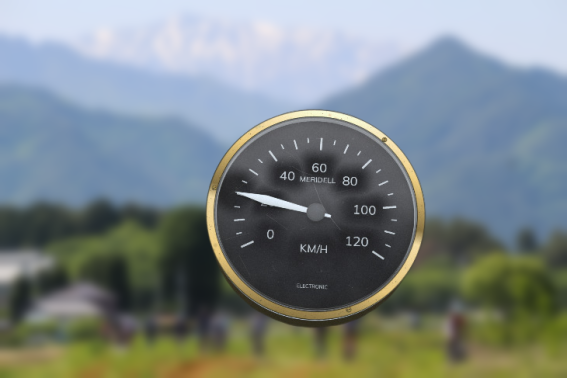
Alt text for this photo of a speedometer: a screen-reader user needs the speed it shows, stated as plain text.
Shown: 20 km/h
